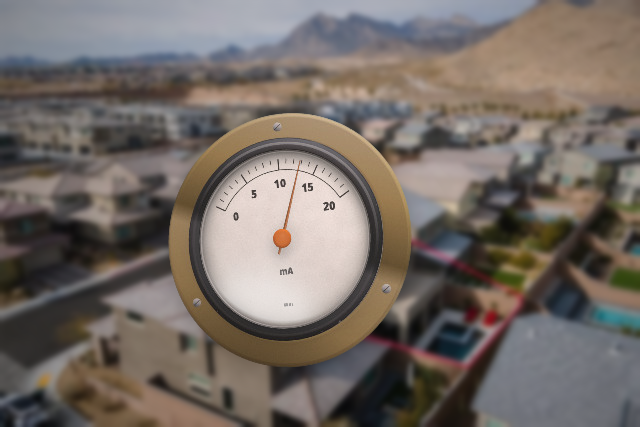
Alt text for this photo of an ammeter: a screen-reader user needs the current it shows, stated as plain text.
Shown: 13 mA
